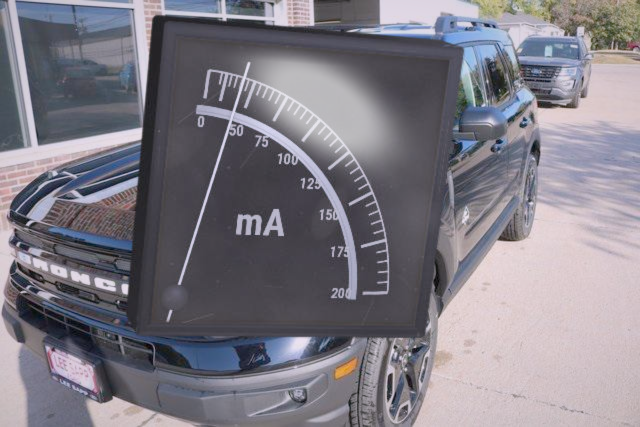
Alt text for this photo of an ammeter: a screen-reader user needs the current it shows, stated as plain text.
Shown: 40 mA
